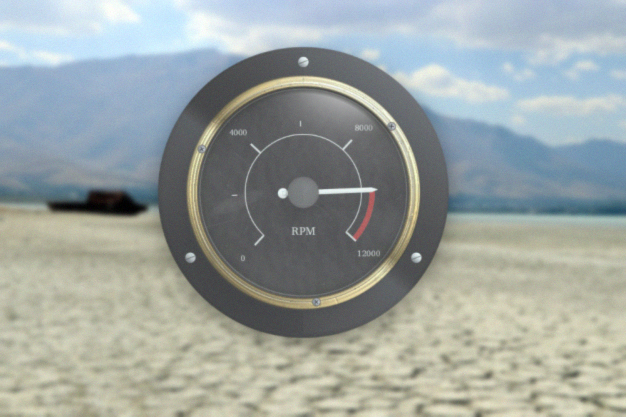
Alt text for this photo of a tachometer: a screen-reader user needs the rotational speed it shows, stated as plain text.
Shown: 10000 rpm
